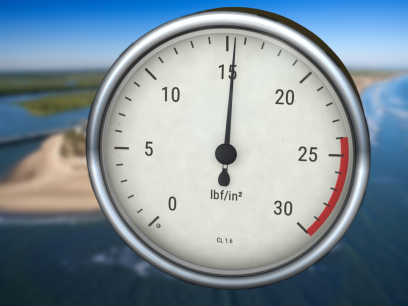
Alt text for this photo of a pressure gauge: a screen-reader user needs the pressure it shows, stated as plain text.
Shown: 15.5 psi
